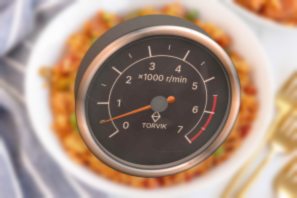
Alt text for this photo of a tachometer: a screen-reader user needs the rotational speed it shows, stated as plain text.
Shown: 500 rpm
